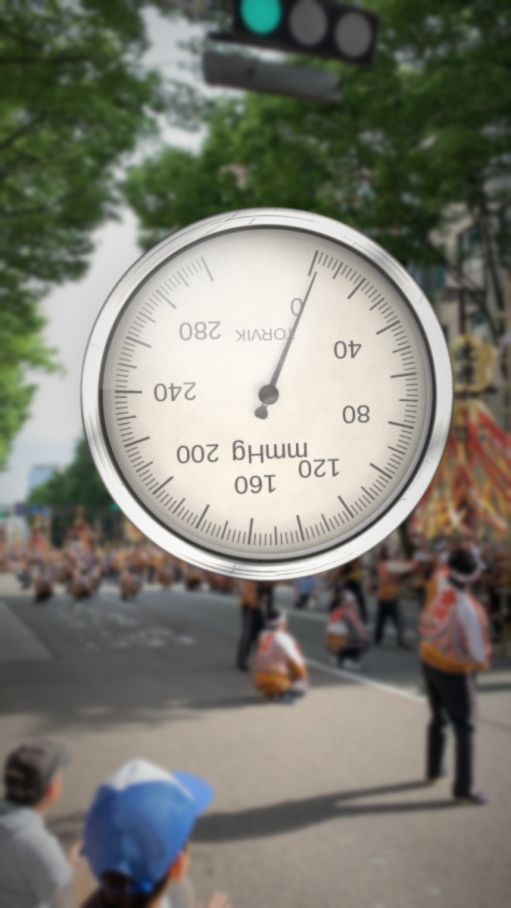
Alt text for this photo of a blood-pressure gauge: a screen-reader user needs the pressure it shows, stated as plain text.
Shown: 2 mmHg
